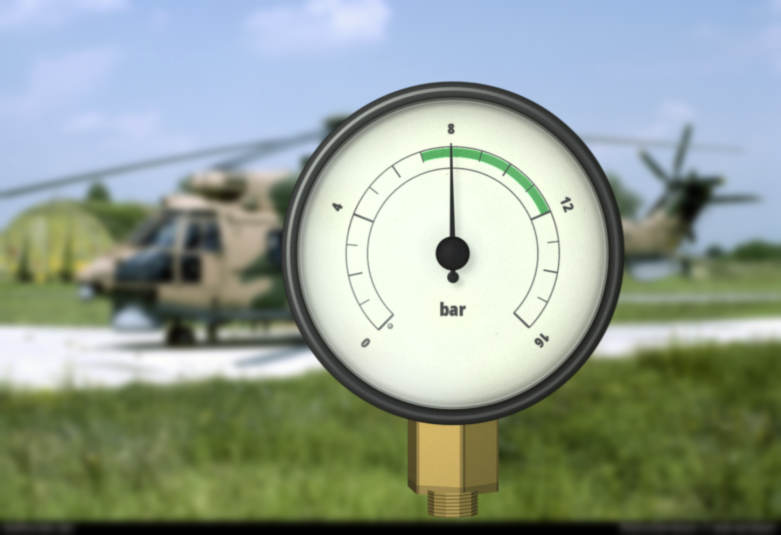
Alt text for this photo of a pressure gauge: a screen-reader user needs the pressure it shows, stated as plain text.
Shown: 8 bar
